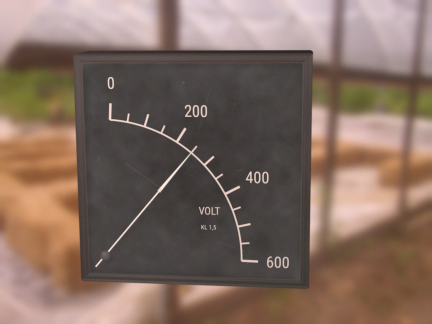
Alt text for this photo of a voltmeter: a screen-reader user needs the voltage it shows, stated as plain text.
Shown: 250 V
